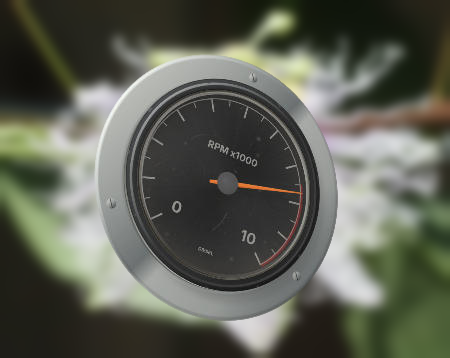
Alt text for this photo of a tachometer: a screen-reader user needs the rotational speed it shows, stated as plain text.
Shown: 7750 rpm
